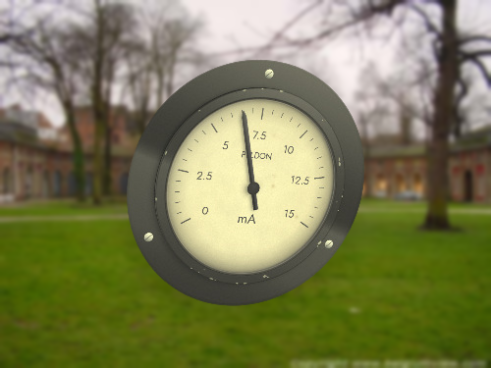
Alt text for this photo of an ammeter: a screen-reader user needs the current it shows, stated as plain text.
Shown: 6.5 mA
